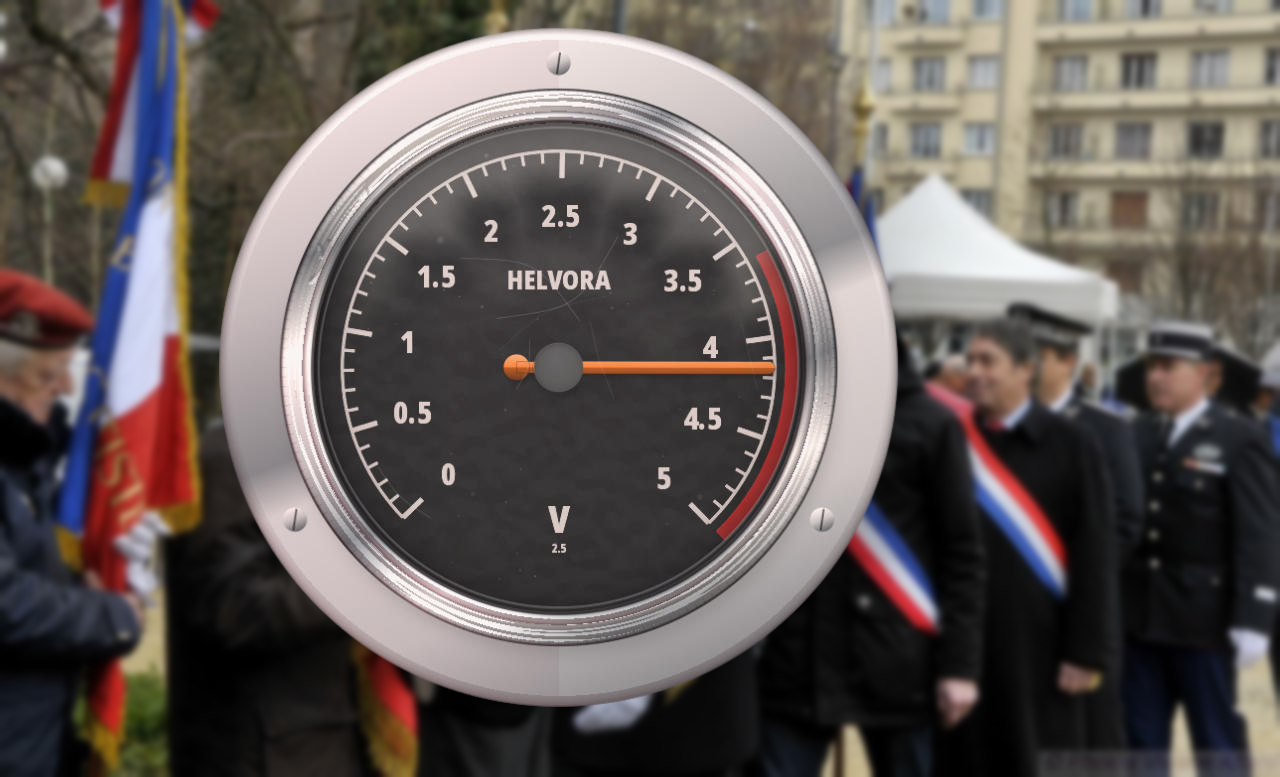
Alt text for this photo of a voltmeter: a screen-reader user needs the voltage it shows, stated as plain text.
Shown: 4.15 V
